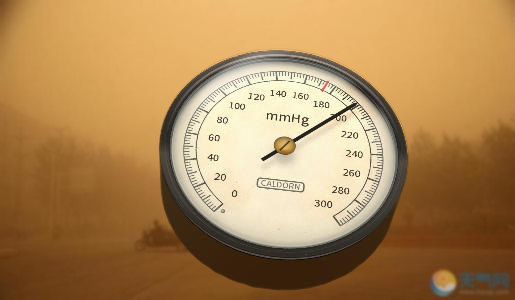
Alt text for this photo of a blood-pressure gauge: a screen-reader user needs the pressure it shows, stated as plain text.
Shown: 200 mmHg
